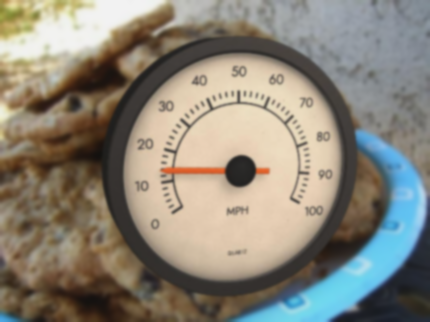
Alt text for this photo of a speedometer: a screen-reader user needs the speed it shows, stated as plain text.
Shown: 14 mph
